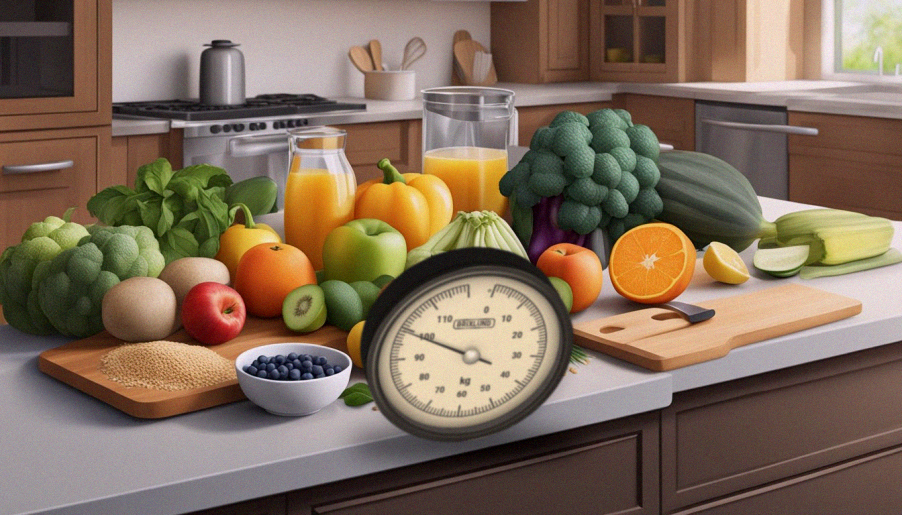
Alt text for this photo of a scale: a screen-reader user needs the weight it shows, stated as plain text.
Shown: 100 kg
